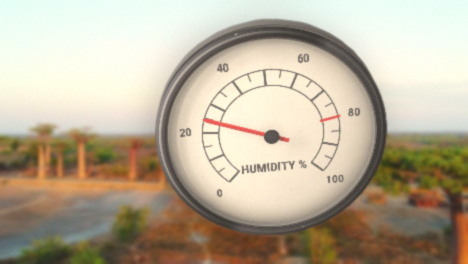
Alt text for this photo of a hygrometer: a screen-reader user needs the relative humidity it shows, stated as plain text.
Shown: 25 %
